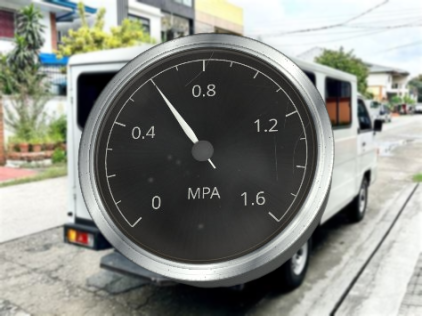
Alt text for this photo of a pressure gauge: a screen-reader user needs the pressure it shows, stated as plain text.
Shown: 0.6 MPa
